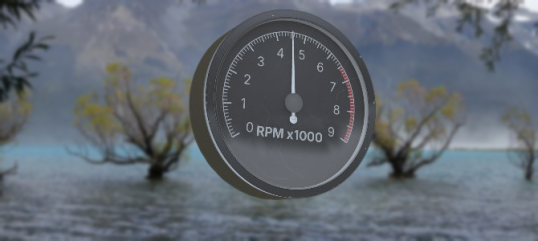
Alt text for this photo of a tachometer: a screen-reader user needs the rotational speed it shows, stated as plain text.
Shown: 4500 rpm
